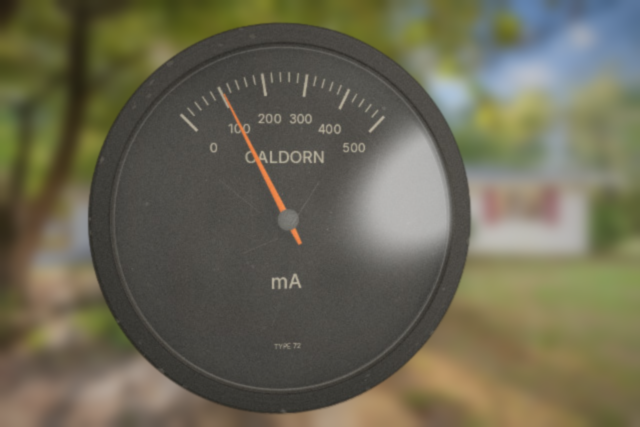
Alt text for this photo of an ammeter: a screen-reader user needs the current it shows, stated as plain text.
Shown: 100 mA
